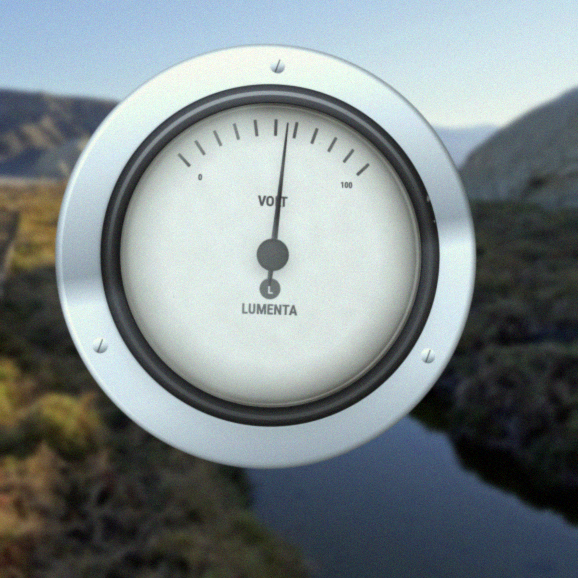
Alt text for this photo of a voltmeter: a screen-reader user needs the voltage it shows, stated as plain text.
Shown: 55 V
